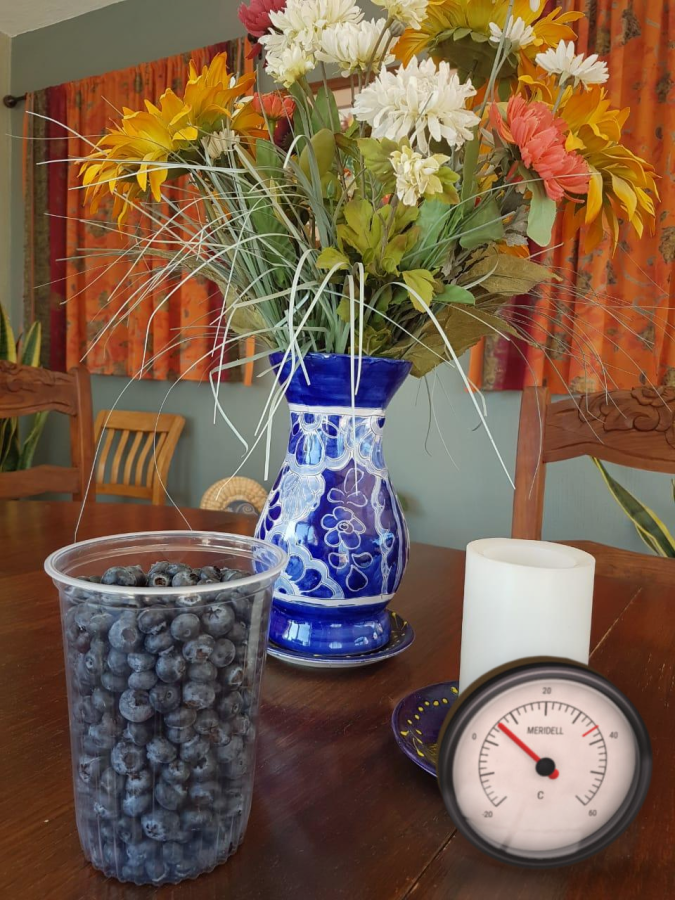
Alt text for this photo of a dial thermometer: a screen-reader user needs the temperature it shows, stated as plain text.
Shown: 6 °C
